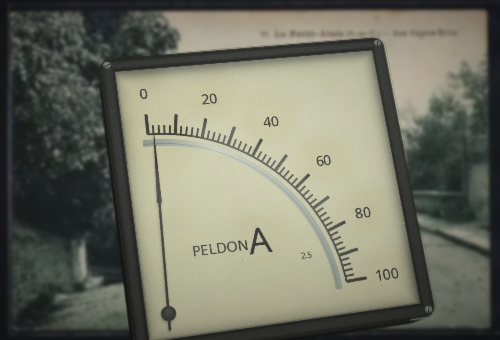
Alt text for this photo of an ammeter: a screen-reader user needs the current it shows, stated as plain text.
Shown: 2 A
